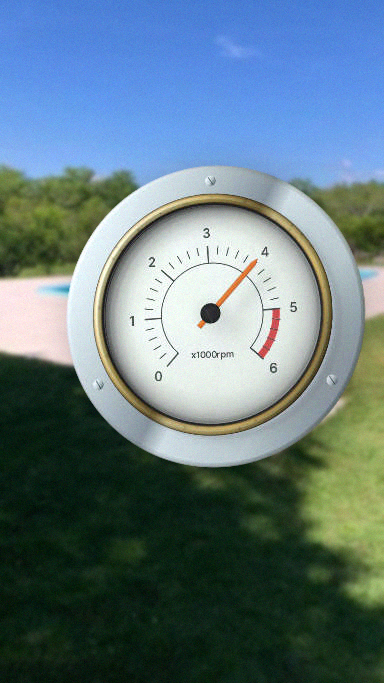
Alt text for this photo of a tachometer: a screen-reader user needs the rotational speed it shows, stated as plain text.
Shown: 4000 rpm
